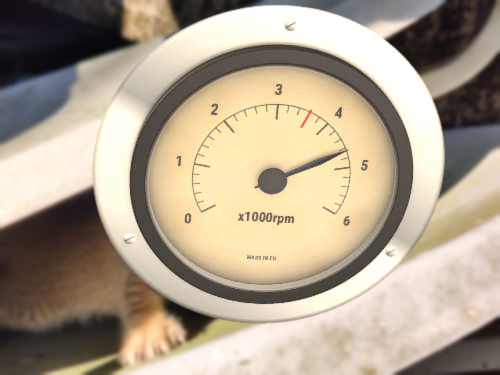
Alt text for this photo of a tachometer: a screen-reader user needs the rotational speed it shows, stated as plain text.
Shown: 4600 rpm
